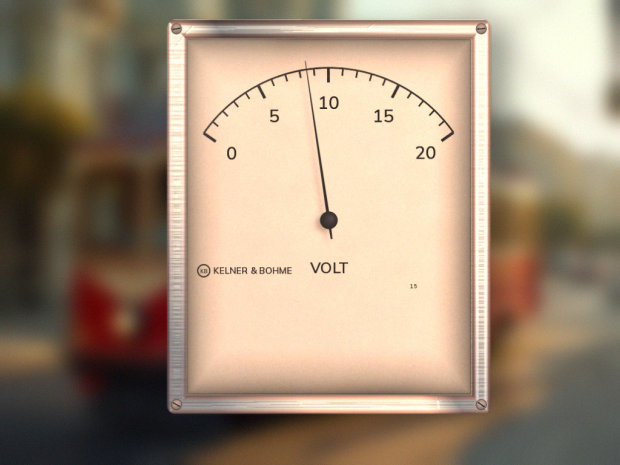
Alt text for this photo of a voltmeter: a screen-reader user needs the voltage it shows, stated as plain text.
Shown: 8.5 V
